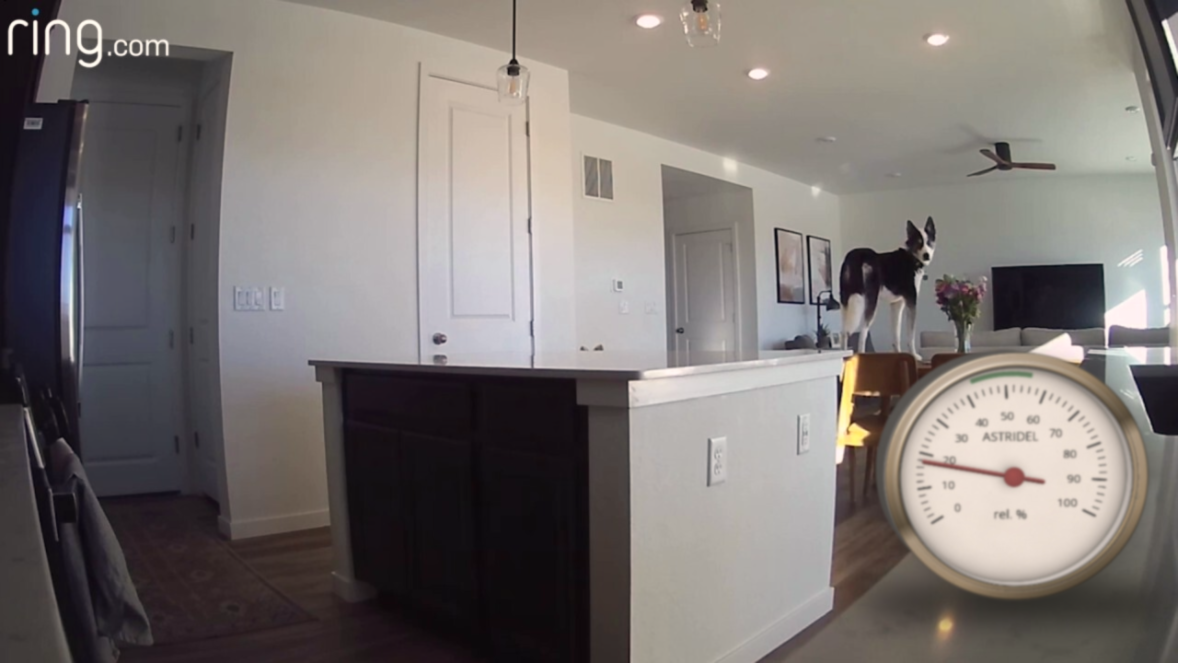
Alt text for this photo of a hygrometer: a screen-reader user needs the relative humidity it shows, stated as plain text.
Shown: 18 %
